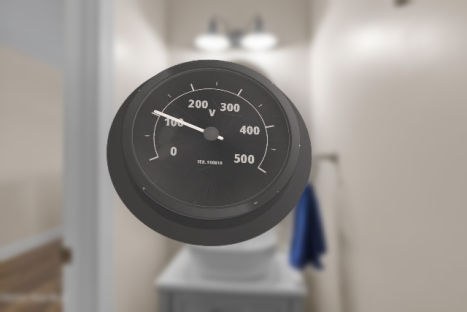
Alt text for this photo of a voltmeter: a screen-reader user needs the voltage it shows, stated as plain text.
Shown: 100 V
